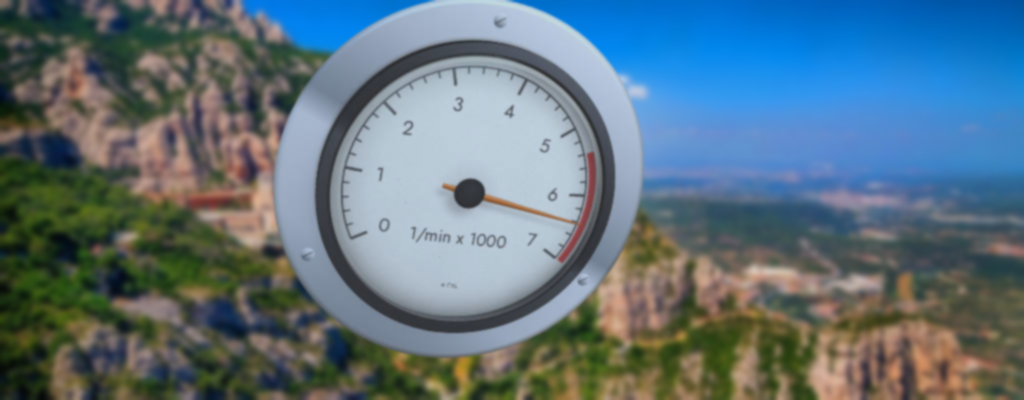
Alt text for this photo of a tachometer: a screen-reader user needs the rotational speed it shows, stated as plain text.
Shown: 6400 rpm
